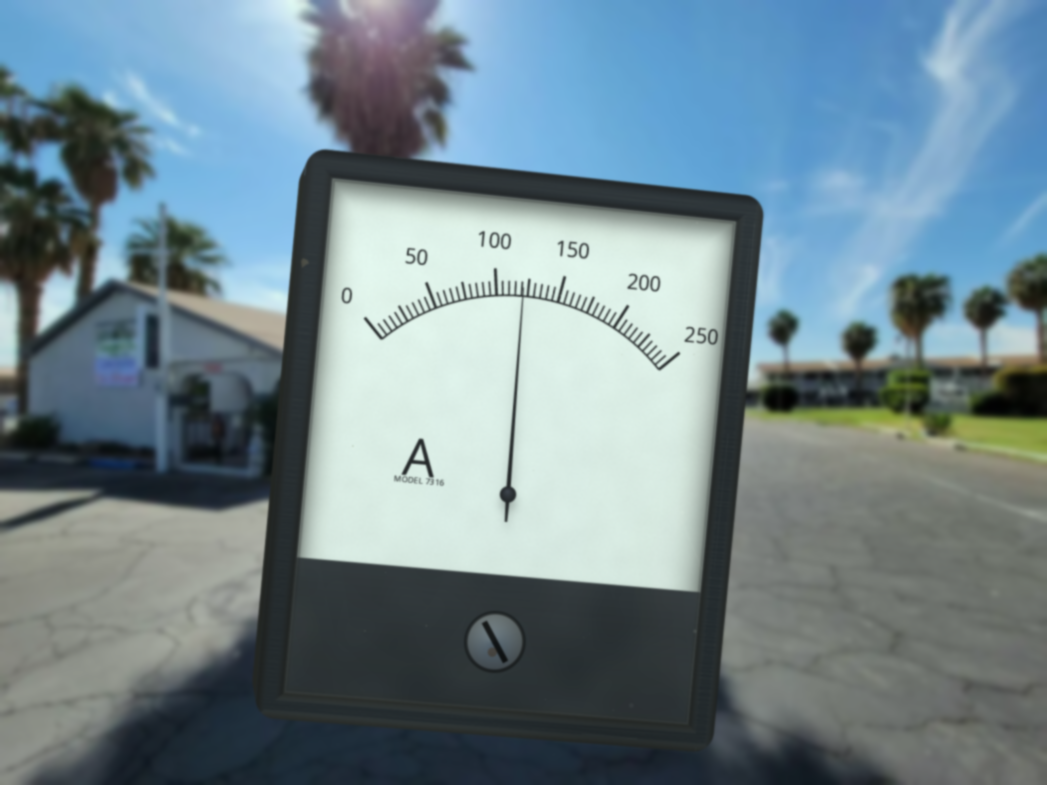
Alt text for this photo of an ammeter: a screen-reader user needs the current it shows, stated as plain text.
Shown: 120 A
